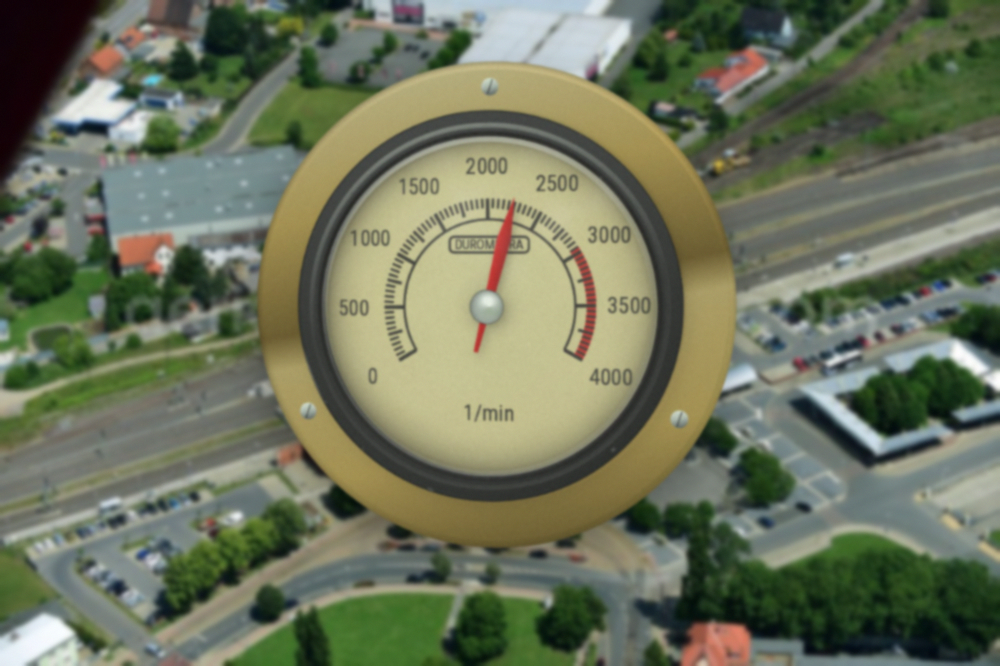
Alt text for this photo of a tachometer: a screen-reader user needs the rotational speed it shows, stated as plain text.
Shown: 2250 rpm
